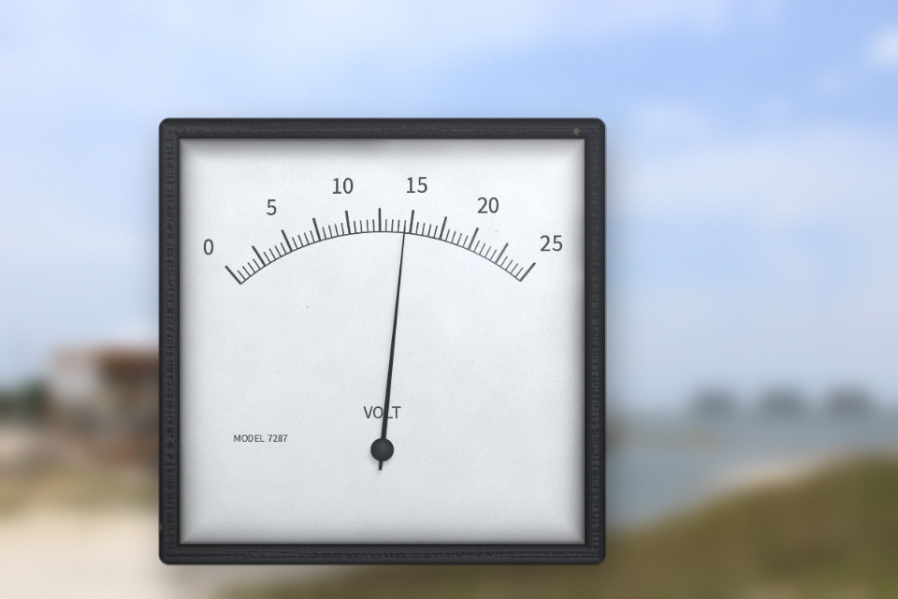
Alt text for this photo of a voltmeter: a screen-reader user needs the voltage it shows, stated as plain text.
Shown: 14.5 V
